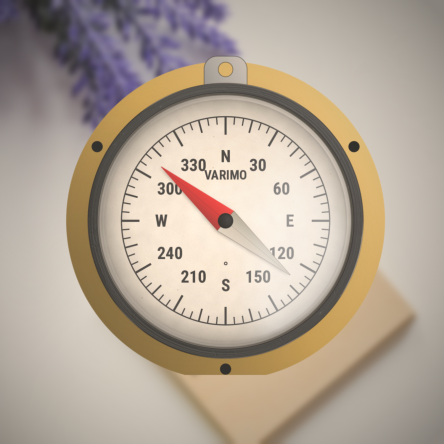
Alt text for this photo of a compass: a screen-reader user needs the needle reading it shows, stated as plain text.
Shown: 310 °
